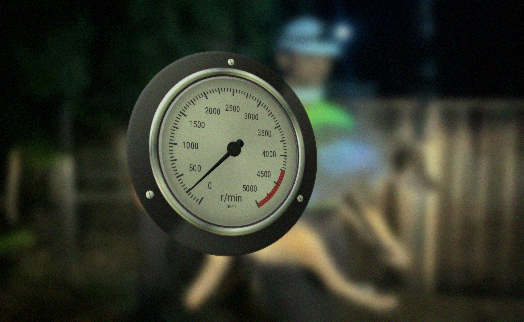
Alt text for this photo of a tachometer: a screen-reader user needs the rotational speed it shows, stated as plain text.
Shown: 250 rpm
